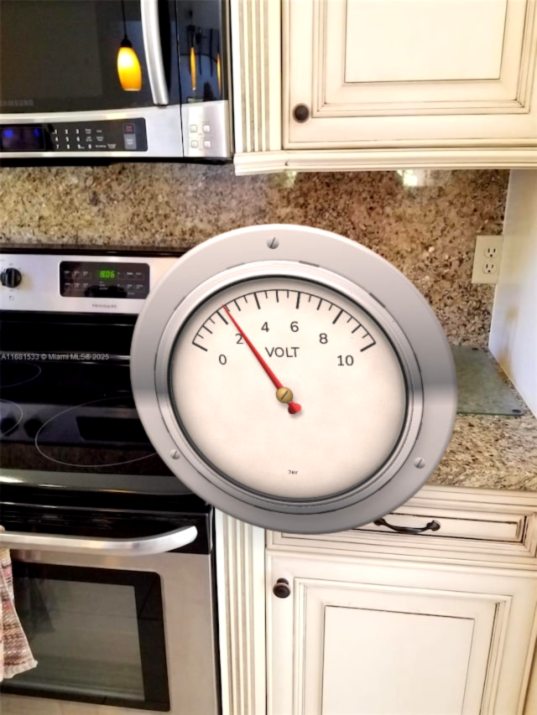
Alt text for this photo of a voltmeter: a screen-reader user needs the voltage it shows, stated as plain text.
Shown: 2.5 V
